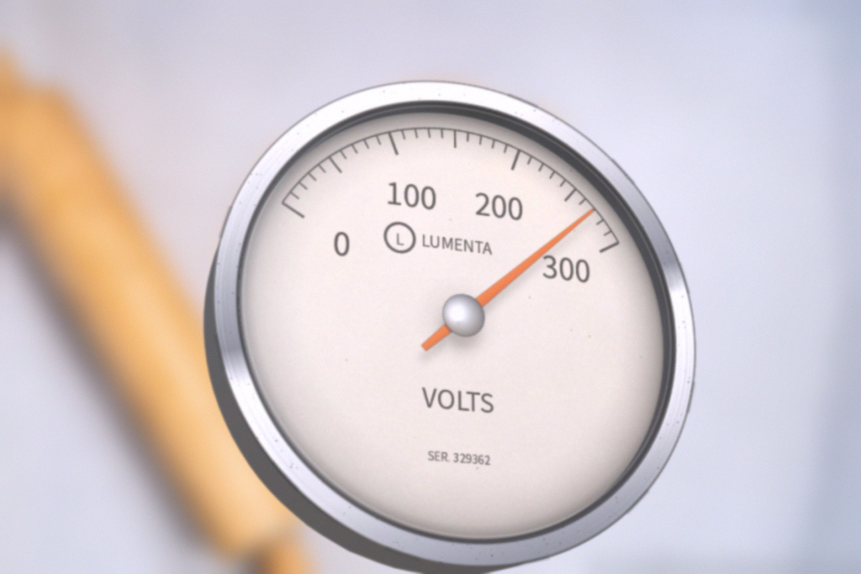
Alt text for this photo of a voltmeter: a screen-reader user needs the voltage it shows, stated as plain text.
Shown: 270 V
